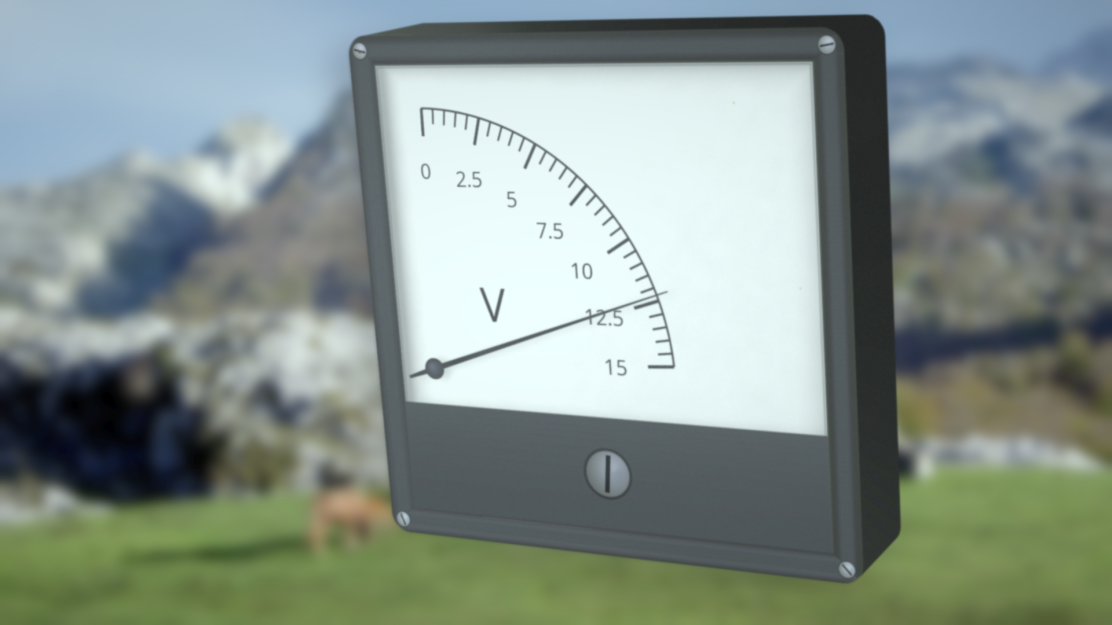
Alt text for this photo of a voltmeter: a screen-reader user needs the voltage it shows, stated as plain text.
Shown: 12.25 V
